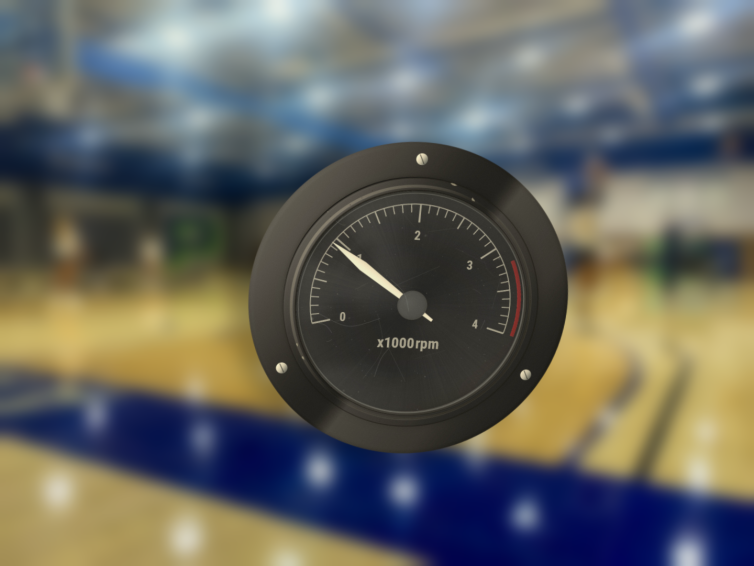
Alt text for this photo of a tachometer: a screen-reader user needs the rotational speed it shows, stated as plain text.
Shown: 950 rpm
